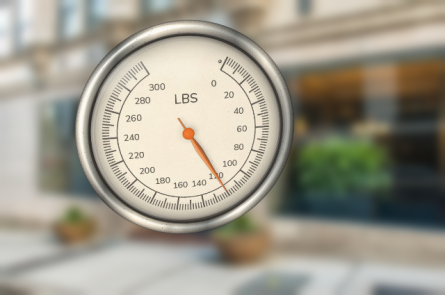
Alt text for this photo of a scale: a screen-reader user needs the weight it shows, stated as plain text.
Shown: 120 lb
